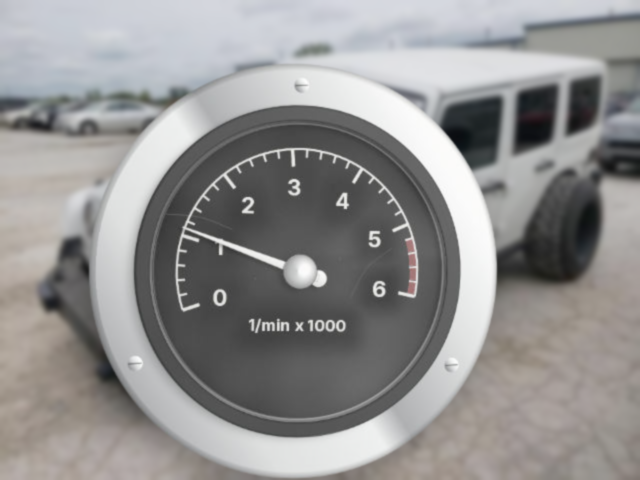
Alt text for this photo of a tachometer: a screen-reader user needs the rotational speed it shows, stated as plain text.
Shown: 1100 rpm
